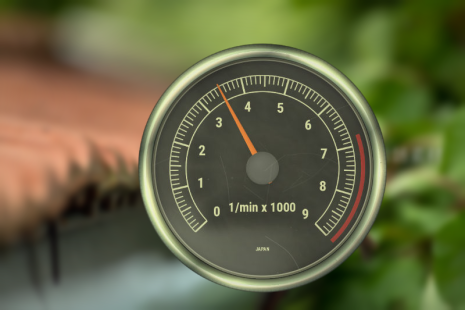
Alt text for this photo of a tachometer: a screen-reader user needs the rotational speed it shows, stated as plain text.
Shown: 3500 rpm
